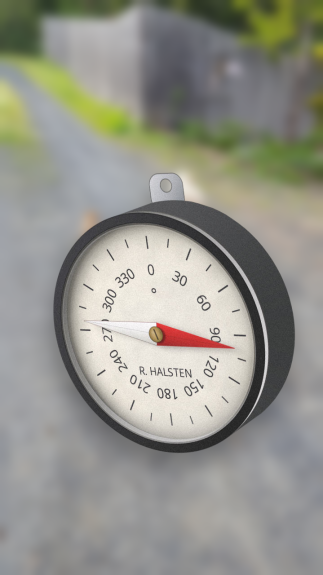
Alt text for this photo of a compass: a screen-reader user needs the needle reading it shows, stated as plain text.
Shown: 97.5 °
